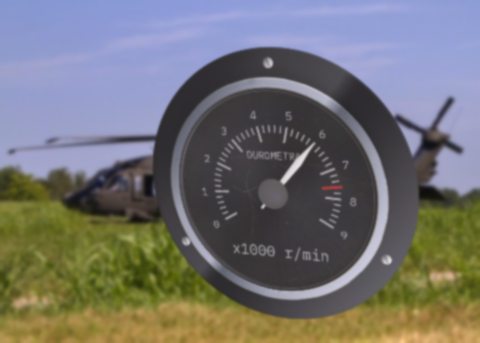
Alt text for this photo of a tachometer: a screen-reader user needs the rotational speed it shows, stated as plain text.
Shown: 6000 rpm
